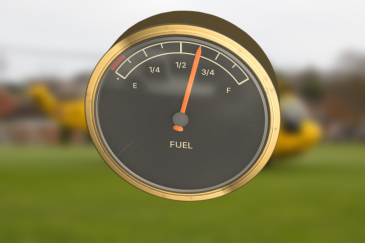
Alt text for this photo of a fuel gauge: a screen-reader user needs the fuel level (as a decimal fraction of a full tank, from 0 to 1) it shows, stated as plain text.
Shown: 0.625
